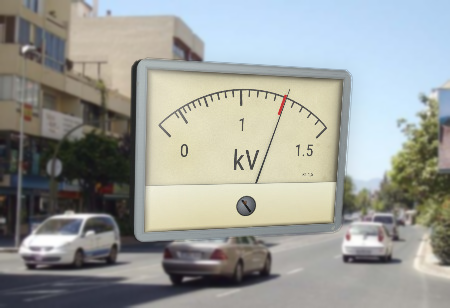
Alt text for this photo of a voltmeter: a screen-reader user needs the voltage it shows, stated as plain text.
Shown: 1.25 kV
